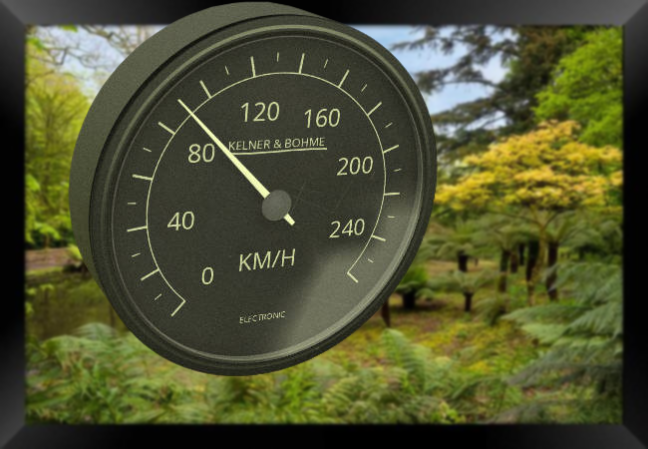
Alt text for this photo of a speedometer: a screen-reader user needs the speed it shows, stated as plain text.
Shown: 90 km/h
